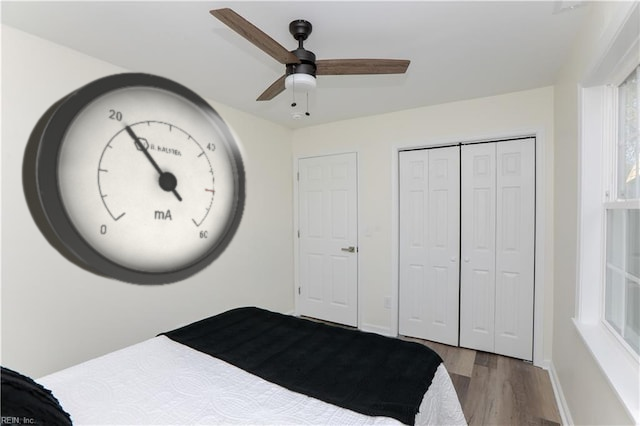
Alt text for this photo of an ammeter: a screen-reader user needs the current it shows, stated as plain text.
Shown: 20 mA
